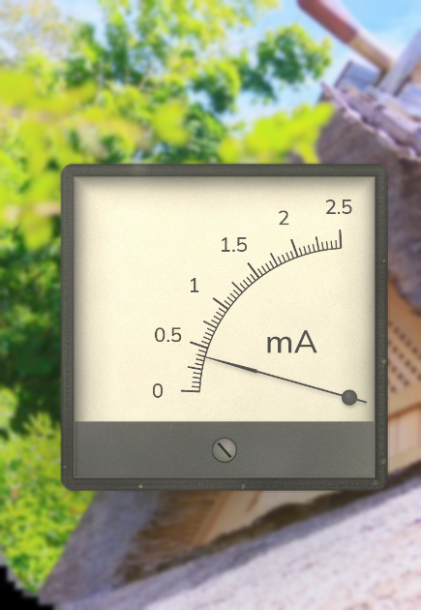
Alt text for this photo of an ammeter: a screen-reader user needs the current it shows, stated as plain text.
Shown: 0.4 mA
